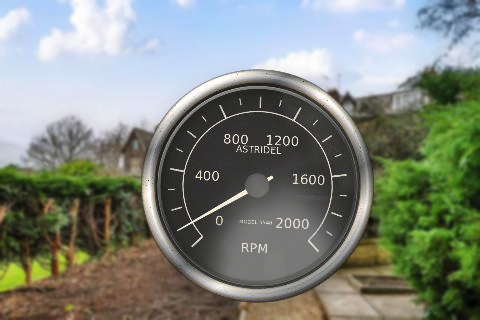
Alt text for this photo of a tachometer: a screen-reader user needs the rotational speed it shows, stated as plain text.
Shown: 100 rpm
